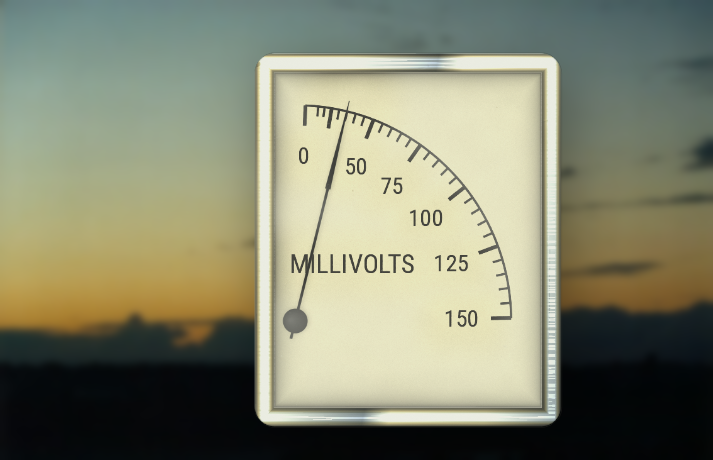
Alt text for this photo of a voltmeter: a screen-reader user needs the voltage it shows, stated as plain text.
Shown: 35 mV
